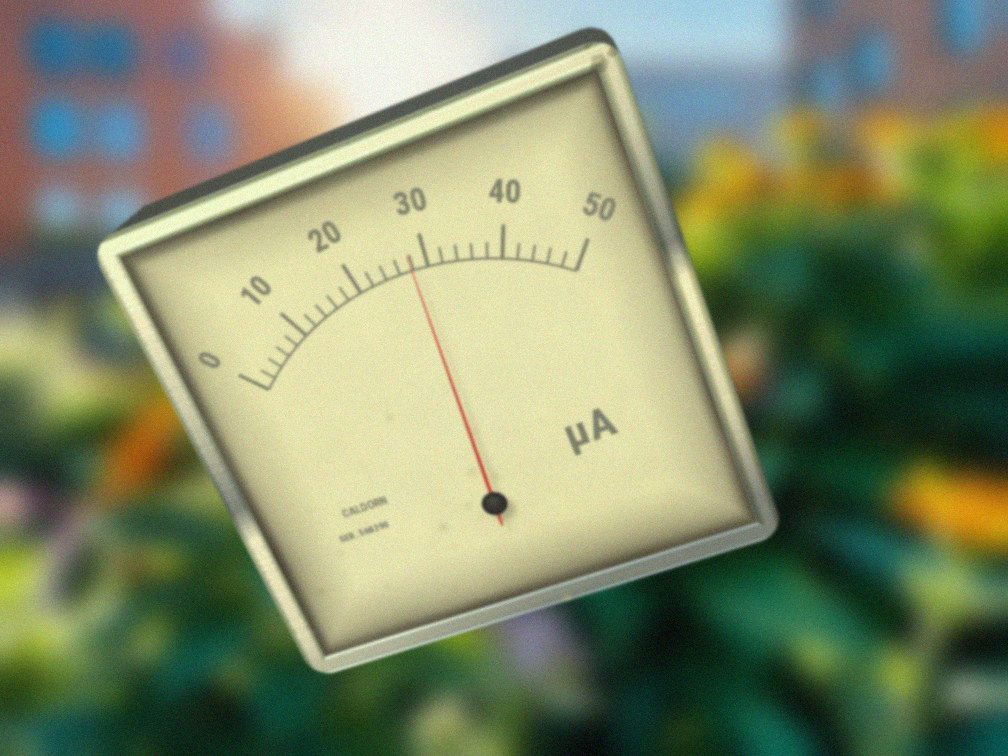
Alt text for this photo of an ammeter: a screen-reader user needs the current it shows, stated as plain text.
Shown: 28 µA
